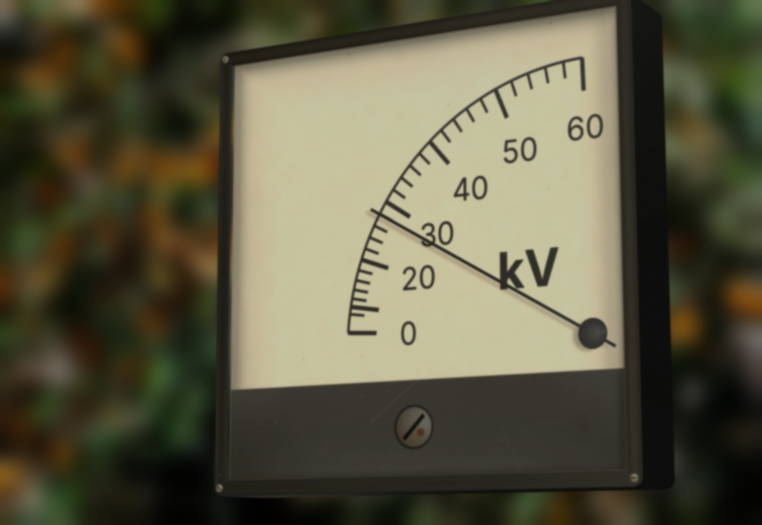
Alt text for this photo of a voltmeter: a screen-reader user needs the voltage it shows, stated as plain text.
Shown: 28 kV
